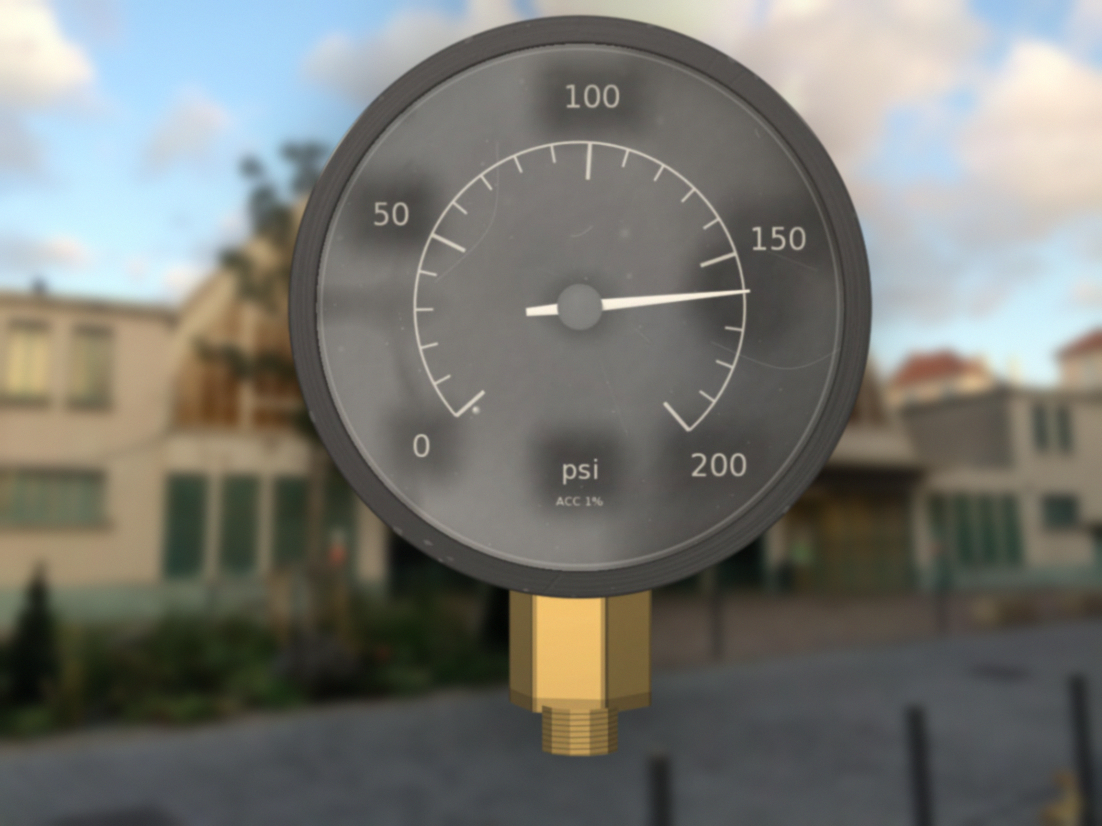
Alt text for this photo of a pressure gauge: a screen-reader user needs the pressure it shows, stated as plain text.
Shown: 160 psi
